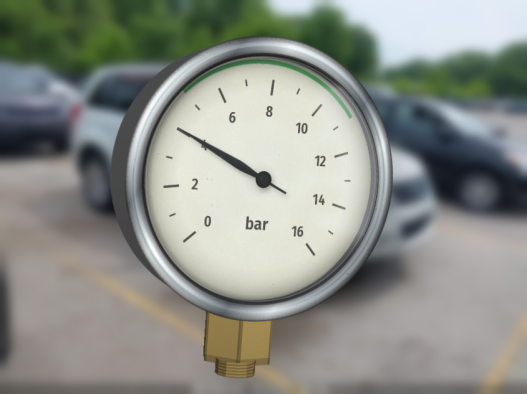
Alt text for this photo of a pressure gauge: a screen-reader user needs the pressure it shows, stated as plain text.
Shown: 4 bar
